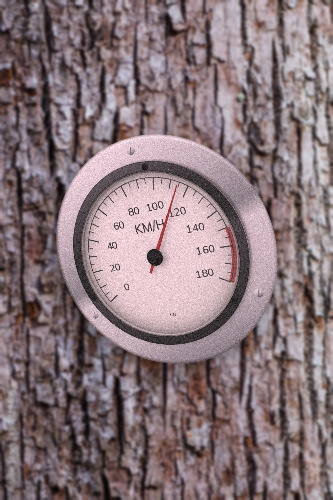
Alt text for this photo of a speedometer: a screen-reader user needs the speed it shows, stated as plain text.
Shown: 115 km/h
